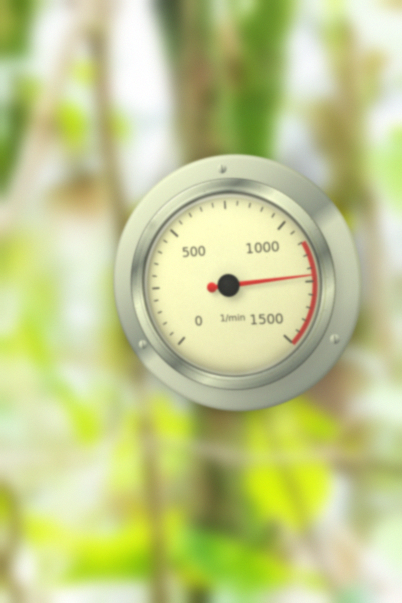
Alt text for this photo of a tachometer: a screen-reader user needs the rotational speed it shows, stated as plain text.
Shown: 1225 rpm
